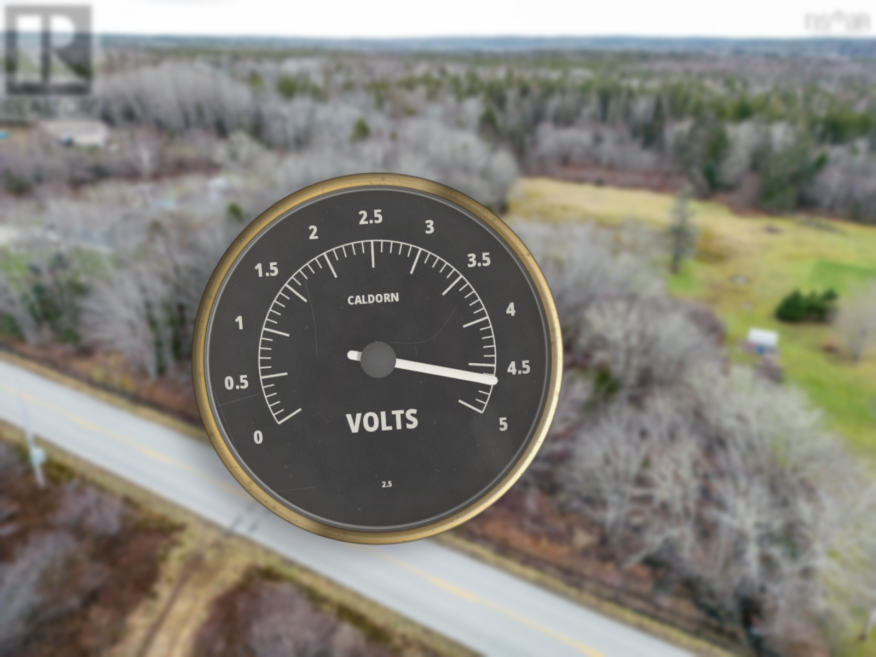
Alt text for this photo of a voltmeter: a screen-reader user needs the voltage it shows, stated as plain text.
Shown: 4.65 V
